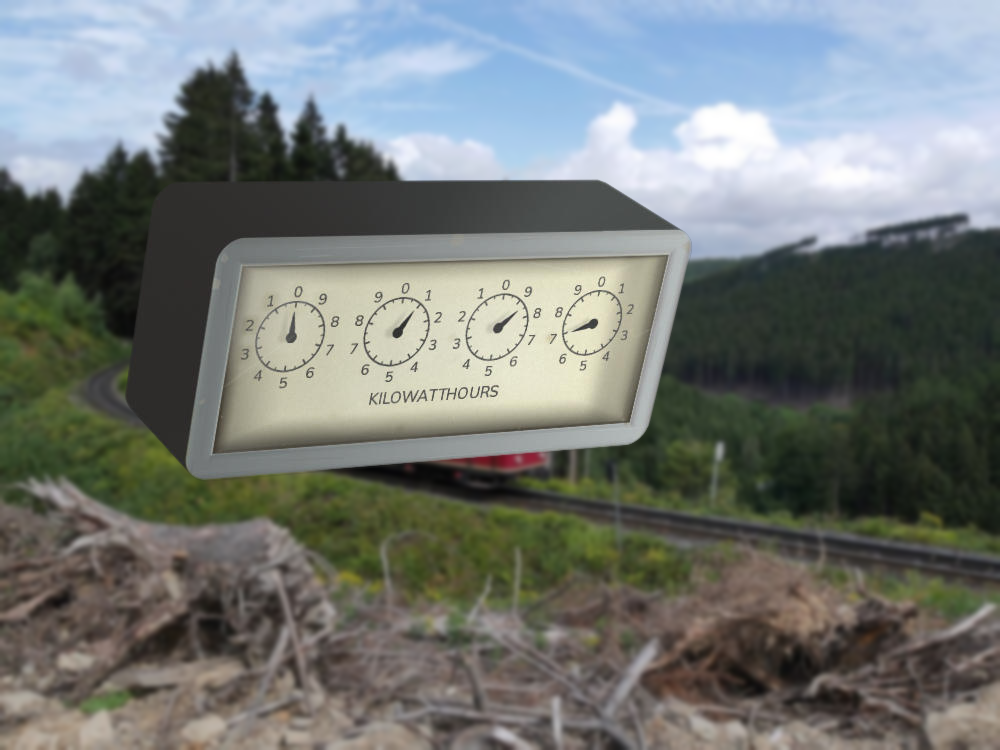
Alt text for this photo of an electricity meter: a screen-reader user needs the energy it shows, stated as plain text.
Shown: 87 kWh
